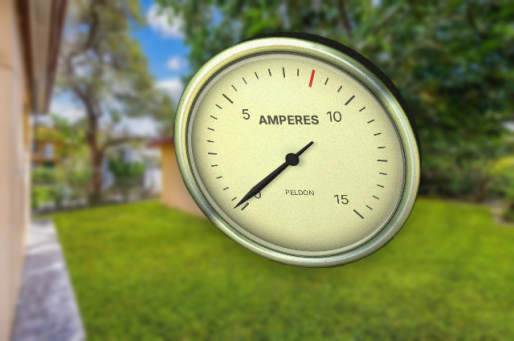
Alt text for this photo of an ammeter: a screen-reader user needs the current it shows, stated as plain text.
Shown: 0.25 A
